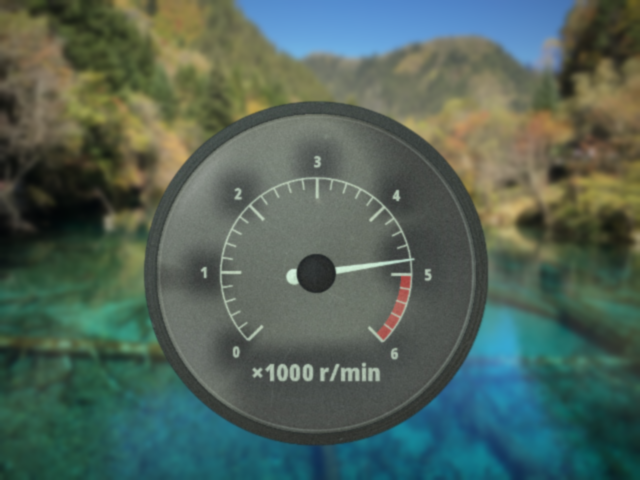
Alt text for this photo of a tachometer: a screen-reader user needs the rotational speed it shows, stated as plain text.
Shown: 4800 rpm
